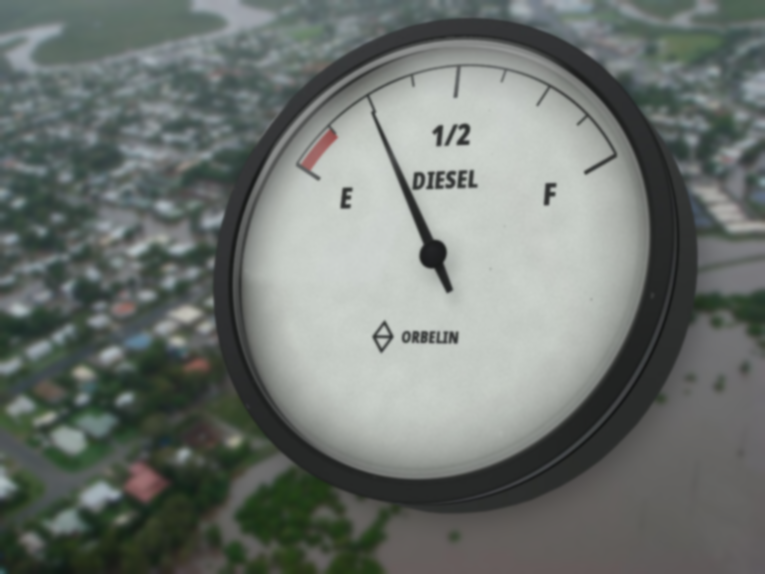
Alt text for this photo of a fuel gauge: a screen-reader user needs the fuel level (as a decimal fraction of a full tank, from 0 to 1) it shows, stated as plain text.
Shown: 0.25
